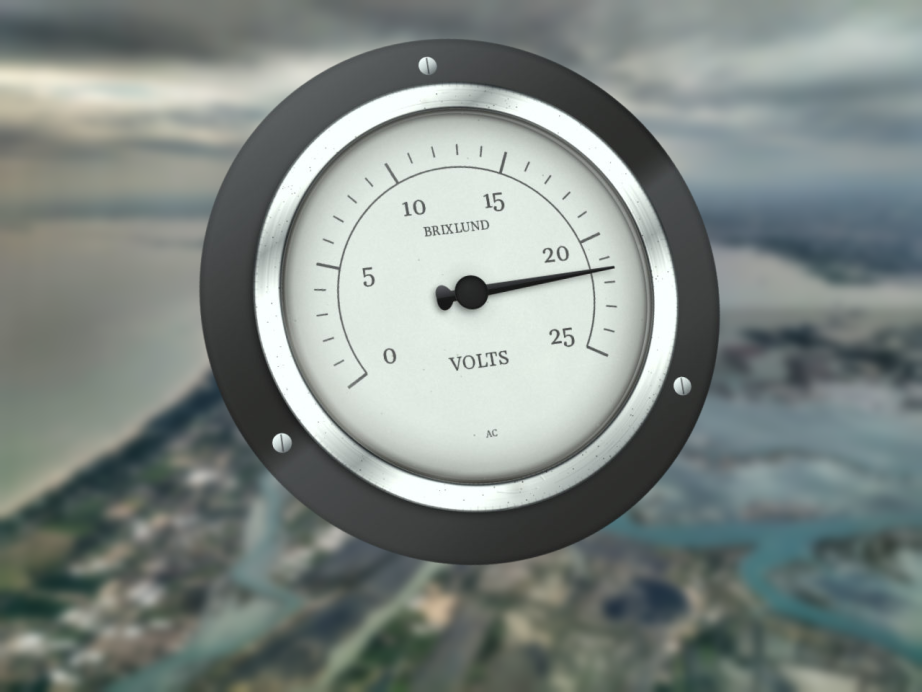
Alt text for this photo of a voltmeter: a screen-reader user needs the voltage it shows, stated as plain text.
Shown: 21.5 V
